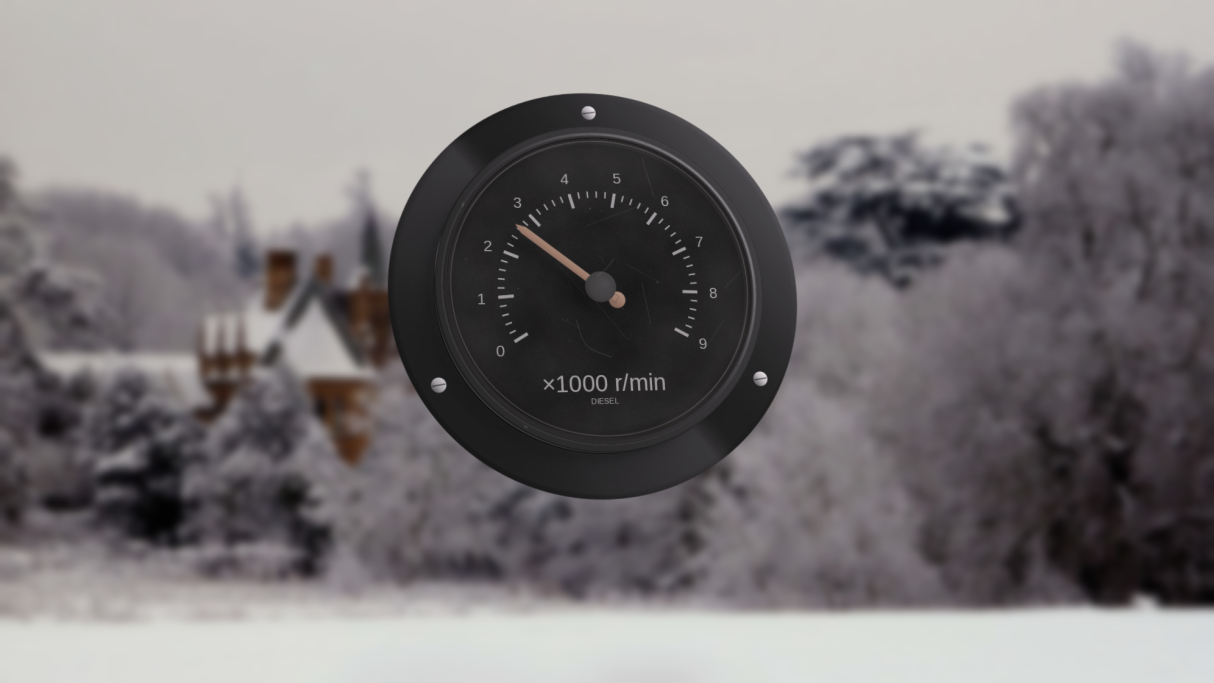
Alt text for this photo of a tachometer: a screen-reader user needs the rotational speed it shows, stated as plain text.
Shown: 2600 rpm
